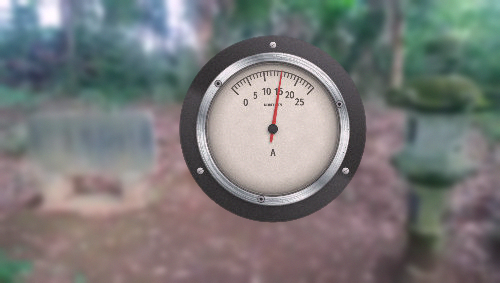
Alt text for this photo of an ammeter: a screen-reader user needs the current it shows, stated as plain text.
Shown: 15 A
